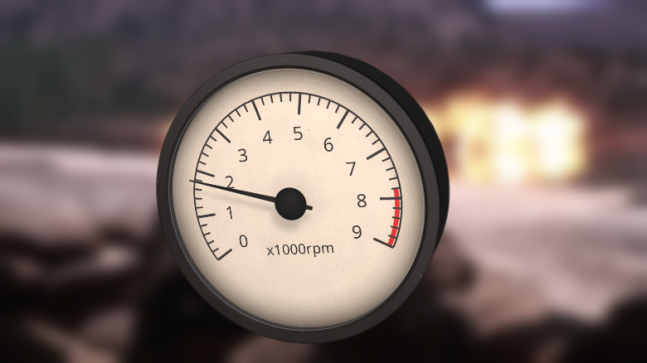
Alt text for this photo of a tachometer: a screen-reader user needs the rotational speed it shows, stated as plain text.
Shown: 1800 rpm
